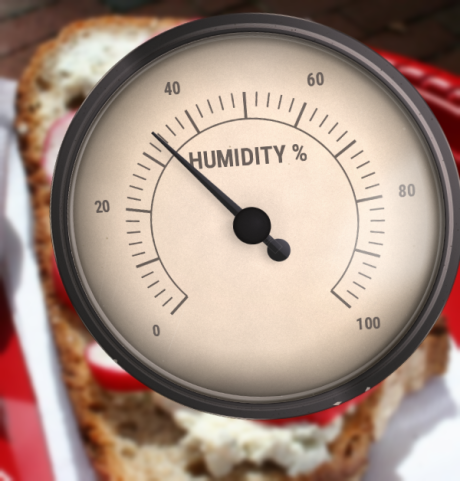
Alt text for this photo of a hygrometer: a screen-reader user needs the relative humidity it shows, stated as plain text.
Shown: 34 %
